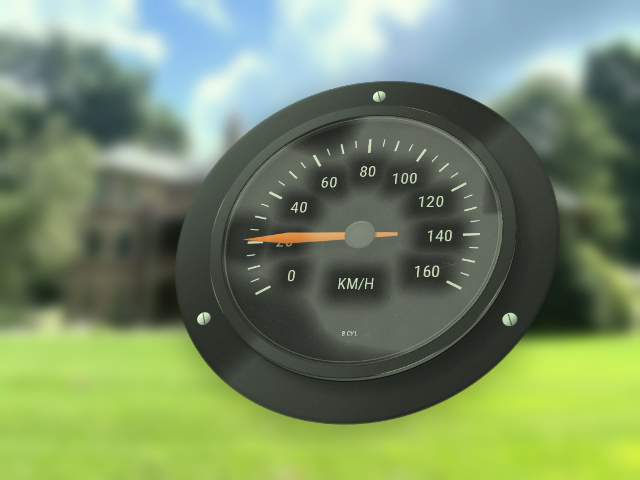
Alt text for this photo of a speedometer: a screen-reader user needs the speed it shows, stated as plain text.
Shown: 20 km/h
